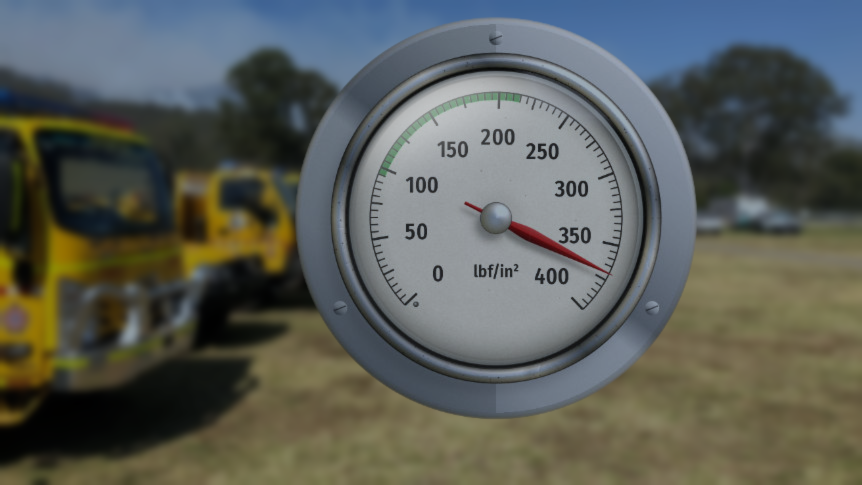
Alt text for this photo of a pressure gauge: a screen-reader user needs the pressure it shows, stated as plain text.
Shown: 370 psi
